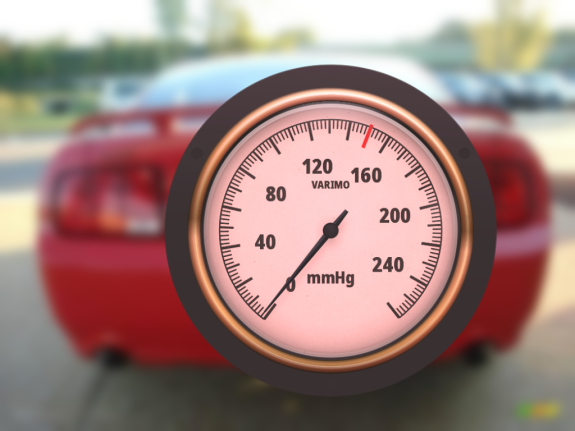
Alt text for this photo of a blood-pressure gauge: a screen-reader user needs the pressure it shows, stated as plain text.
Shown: 2 mmHg
